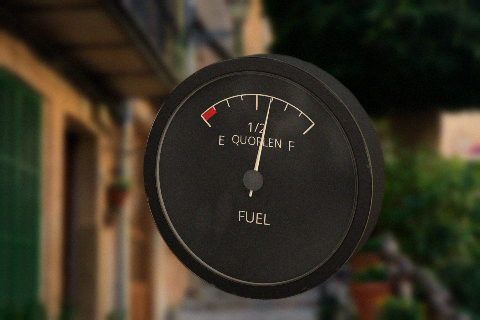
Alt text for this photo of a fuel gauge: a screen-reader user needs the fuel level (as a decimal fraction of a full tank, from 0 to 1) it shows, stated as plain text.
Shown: 0.625
